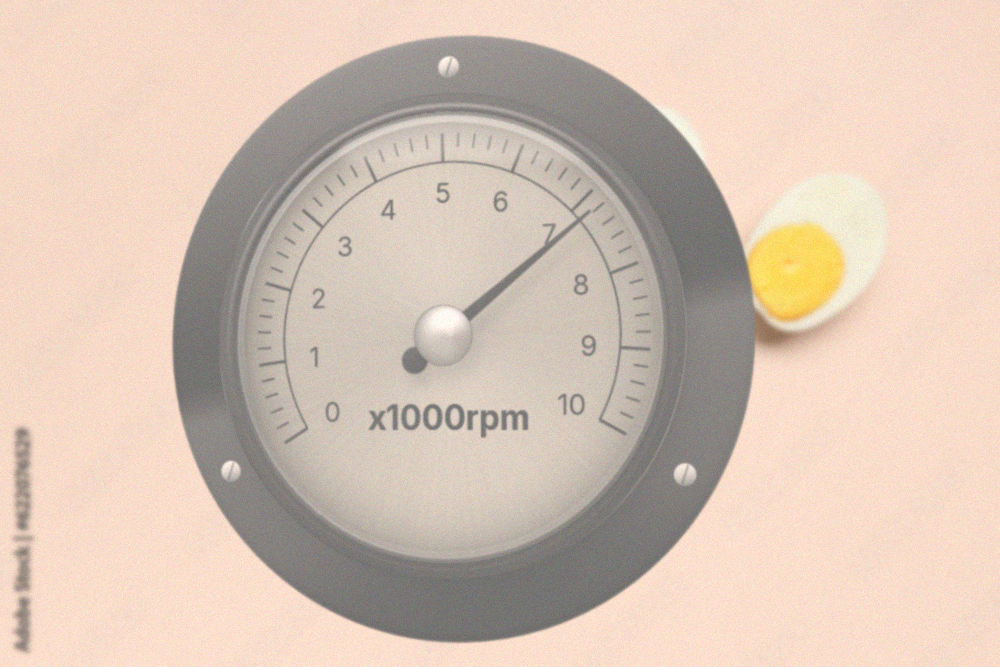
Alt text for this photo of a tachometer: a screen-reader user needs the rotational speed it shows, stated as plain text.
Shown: 7200 rpm
